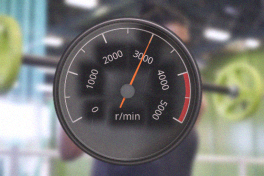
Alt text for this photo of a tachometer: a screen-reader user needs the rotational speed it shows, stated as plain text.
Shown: 3000 rpm
